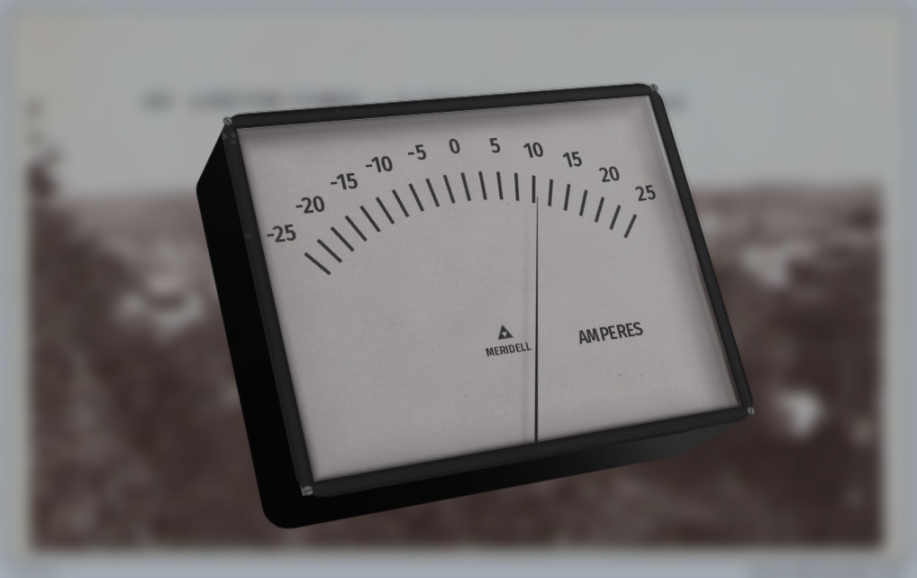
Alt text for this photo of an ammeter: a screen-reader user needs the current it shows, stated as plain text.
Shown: 10 A
